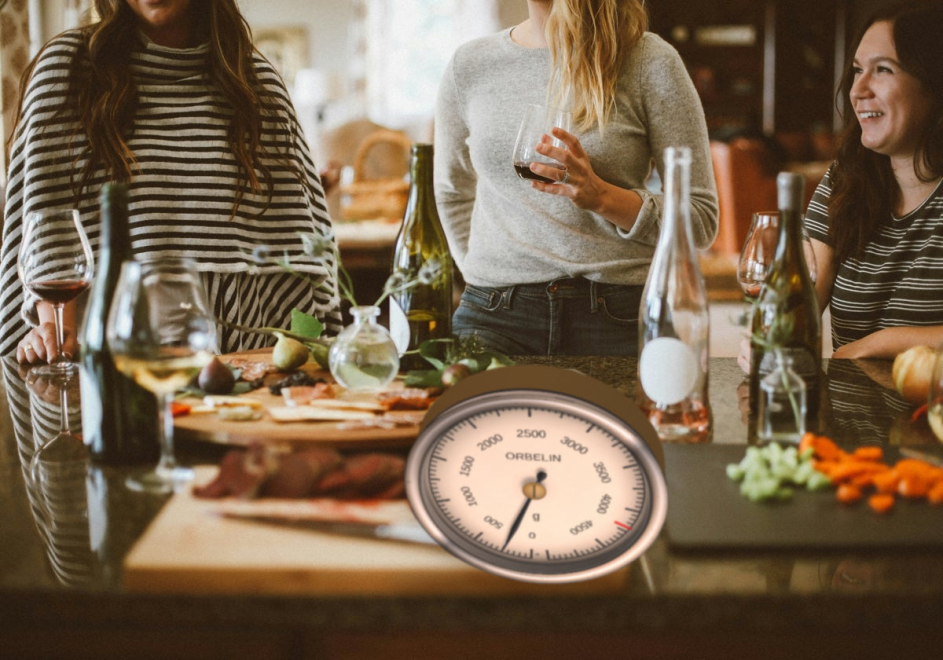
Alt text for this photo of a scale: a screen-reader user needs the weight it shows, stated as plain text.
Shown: 250 g
